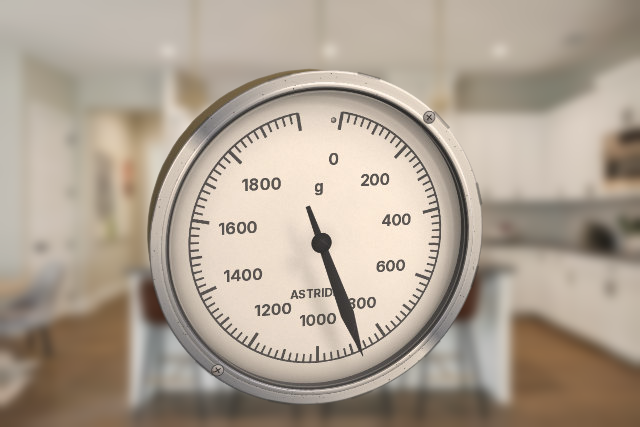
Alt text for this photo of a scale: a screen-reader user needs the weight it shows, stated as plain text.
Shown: 880 g
